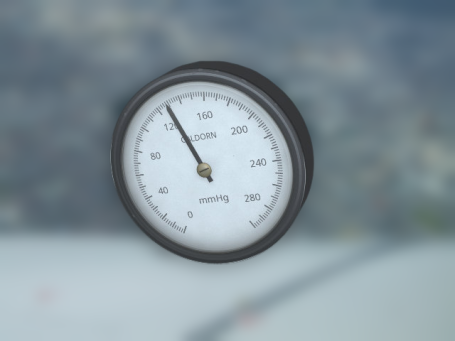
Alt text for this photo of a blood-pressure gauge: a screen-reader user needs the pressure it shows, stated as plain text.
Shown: 130 mmHg
